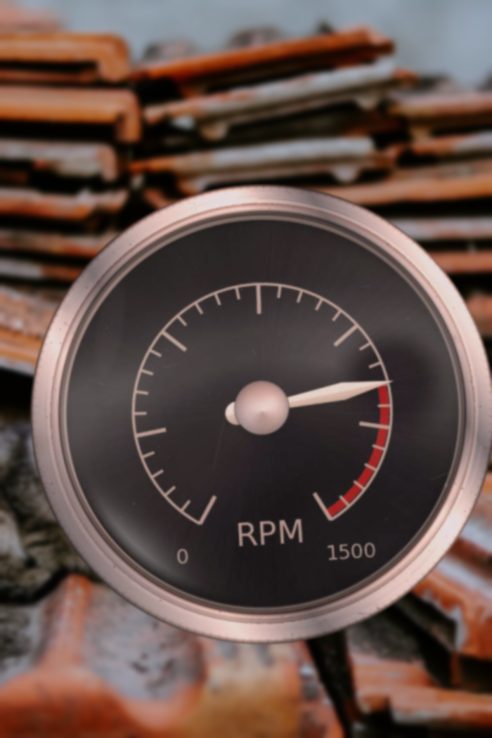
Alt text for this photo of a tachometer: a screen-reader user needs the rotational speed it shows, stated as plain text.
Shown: 1150 rpm
